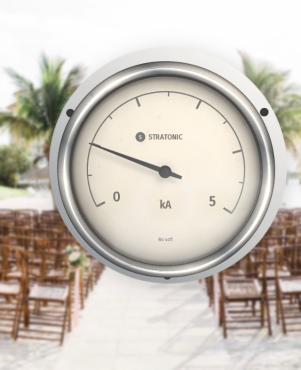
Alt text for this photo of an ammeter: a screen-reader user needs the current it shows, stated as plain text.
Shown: 1 kA
